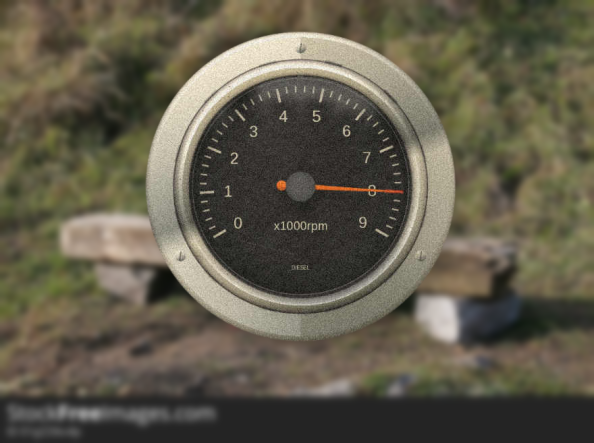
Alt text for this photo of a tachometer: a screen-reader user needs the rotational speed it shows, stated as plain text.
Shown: 8000 rpm
